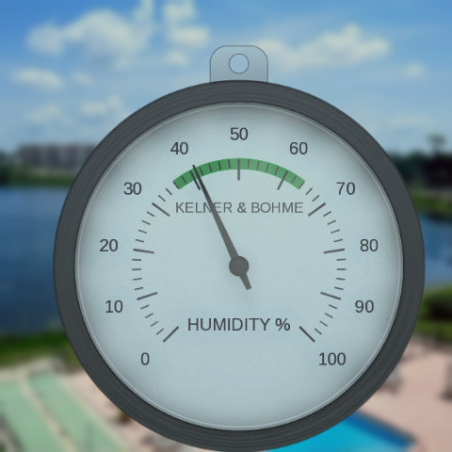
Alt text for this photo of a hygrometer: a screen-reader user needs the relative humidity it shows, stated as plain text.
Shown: 41 %
